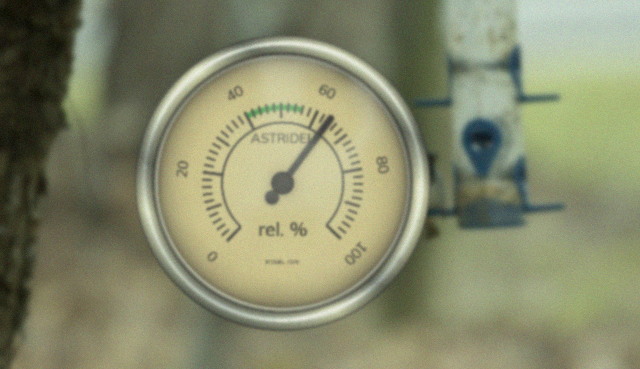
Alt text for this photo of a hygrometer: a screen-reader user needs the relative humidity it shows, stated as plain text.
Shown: 64 %
